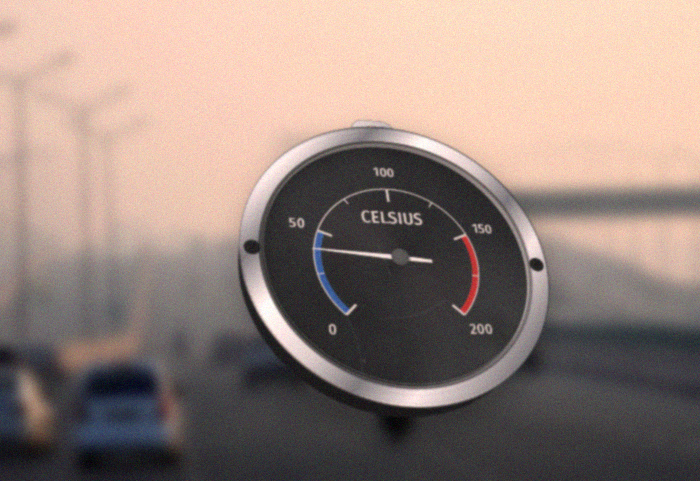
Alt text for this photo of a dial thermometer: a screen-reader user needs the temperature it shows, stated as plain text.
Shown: 37.5 °C
